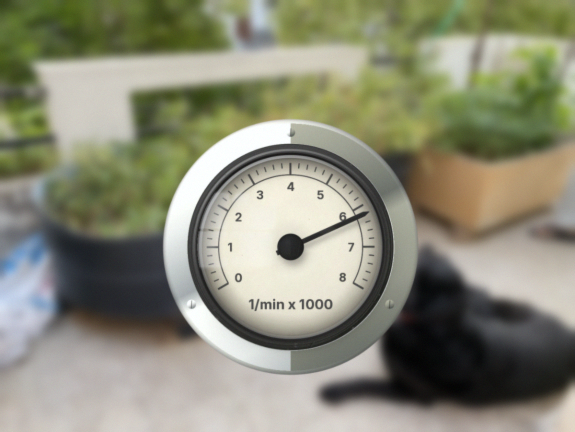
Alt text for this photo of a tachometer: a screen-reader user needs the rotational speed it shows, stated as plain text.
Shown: 6200 rpm
